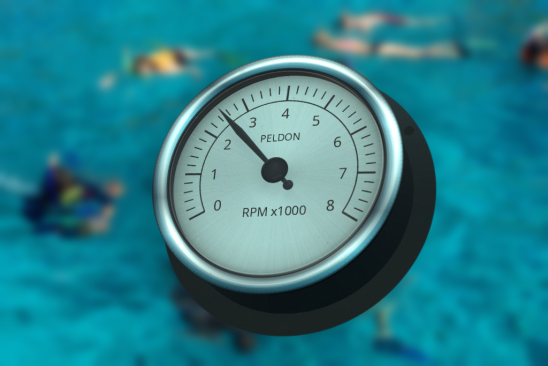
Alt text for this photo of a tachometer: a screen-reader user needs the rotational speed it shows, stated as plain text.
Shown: 2500 rpm
